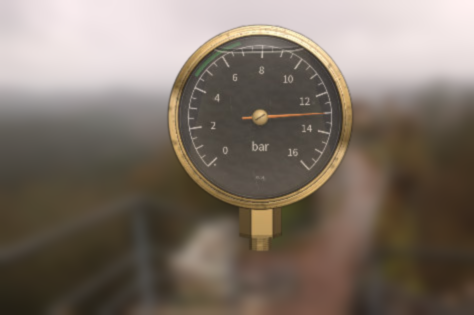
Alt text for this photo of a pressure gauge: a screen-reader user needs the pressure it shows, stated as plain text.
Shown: 13 bar
